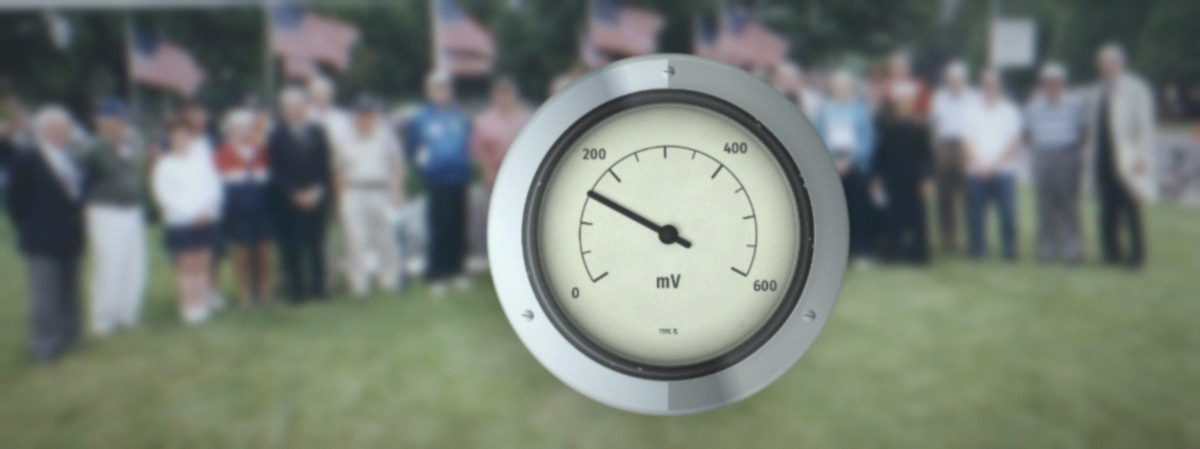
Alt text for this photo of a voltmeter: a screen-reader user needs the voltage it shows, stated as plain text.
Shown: 150 mV
